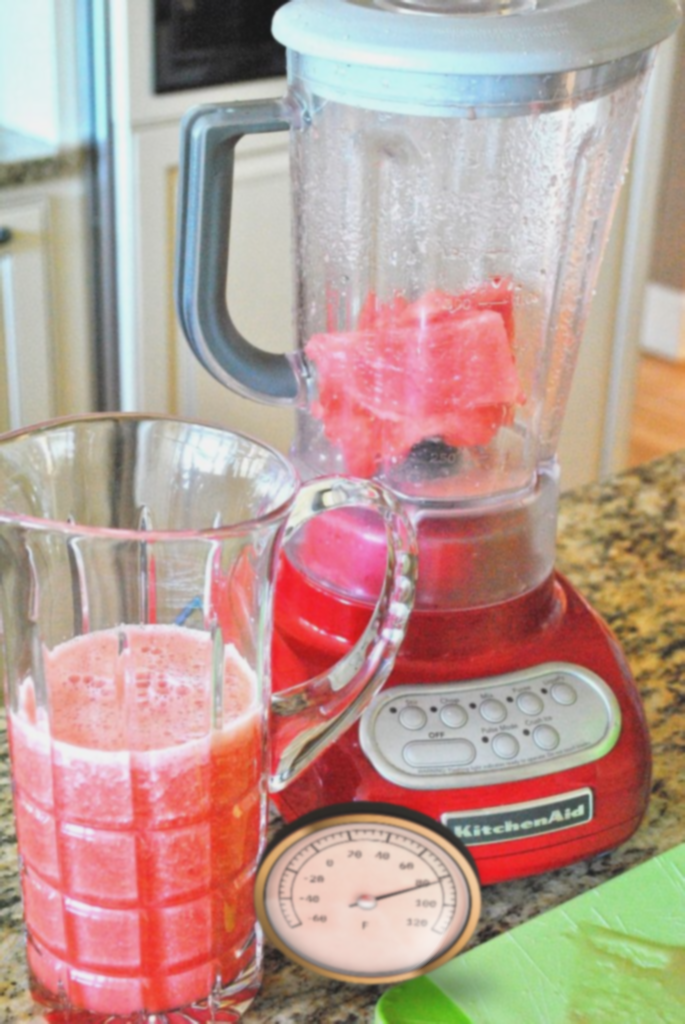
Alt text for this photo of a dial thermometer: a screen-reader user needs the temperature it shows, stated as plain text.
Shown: 80 °F
